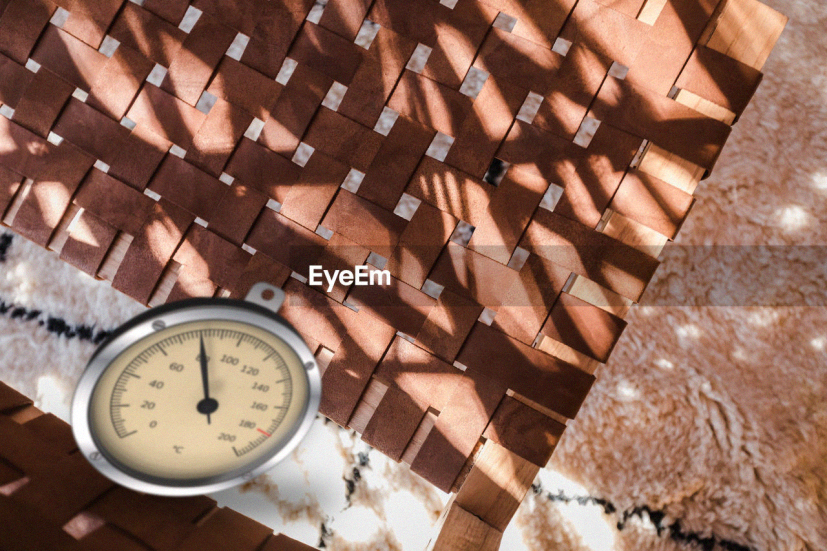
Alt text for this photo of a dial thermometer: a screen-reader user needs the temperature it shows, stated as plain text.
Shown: 80 °C
